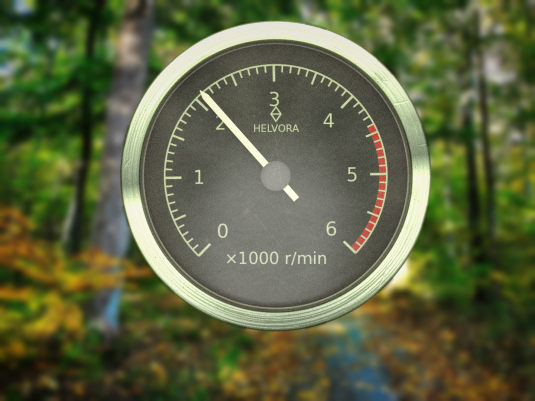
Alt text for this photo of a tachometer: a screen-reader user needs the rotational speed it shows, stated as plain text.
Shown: 2100 rpm
